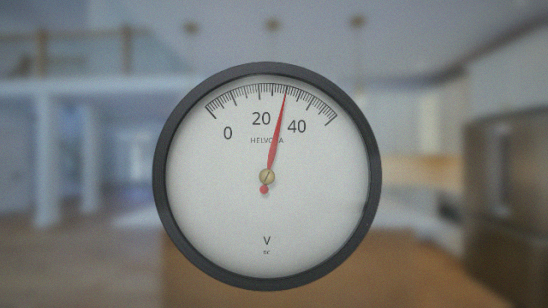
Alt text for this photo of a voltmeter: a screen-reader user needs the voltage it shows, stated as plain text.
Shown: 30 V
